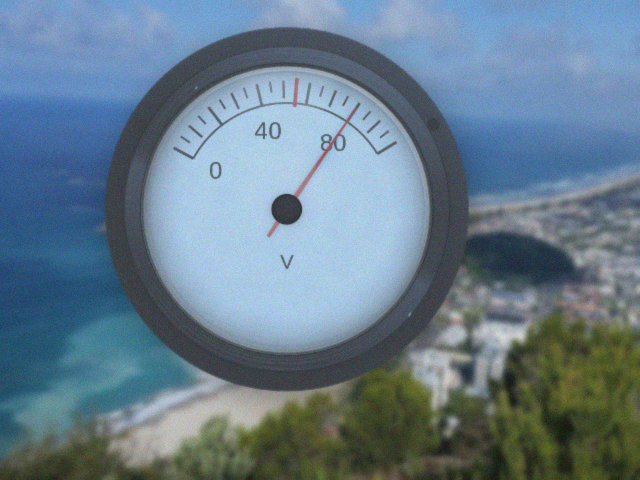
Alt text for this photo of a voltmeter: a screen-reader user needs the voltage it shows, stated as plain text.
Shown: 80 V
